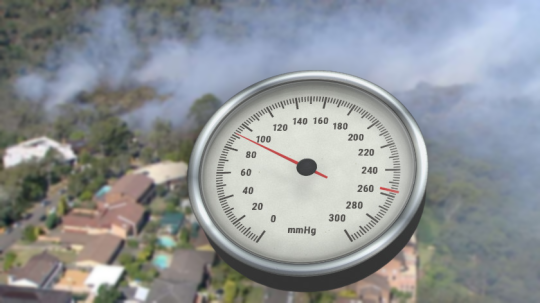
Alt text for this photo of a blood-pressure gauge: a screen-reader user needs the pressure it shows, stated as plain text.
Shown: 90 mmHg
